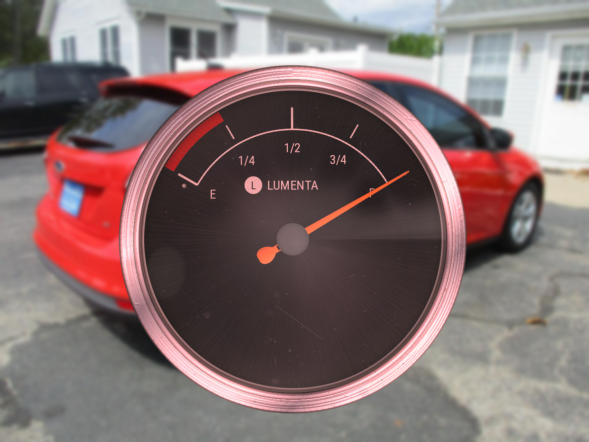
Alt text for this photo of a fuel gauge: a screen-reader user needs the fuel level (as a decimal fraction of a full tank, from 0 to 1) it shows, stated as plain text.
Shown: 1
